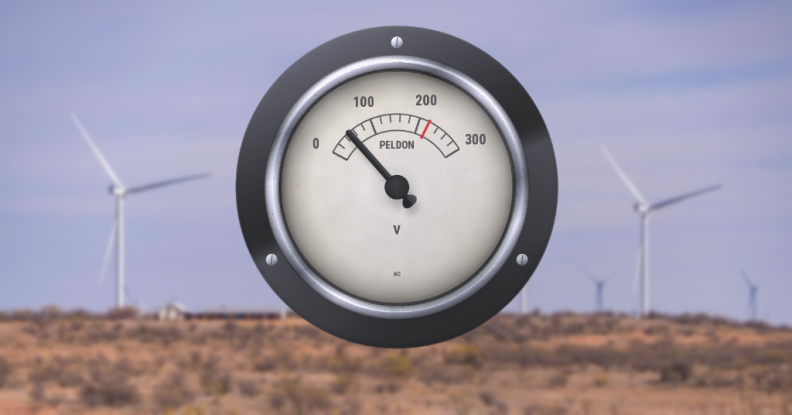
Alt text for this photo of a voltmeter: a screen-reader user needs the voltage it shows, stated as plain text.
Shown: 50 V
